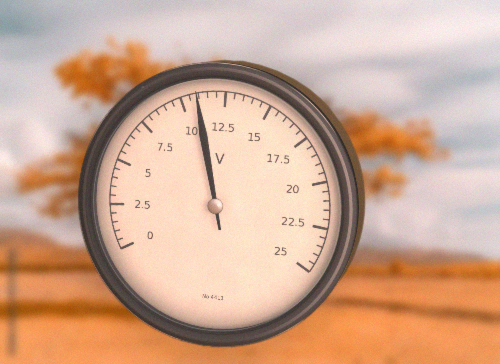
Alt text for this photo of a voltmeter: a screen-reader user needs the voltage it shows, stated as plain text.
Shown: 11 V
